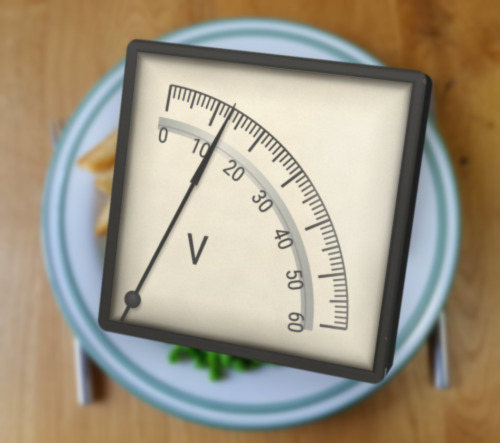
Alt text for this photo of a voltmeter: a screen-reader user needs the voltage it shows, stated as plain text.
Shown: 13 V
